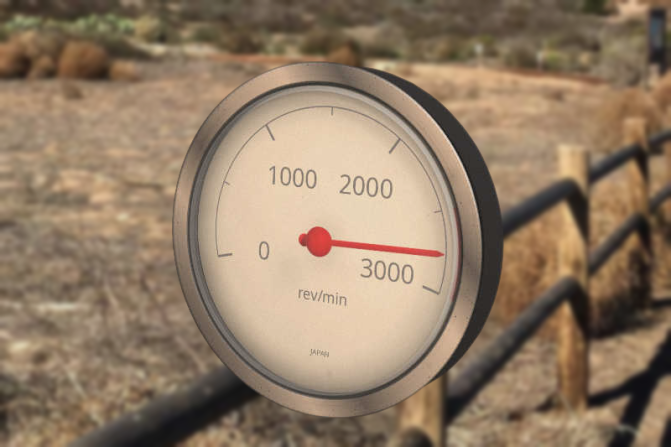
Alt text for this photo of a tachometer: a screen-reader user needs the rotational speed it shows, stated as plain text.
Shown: 2750 rpm
